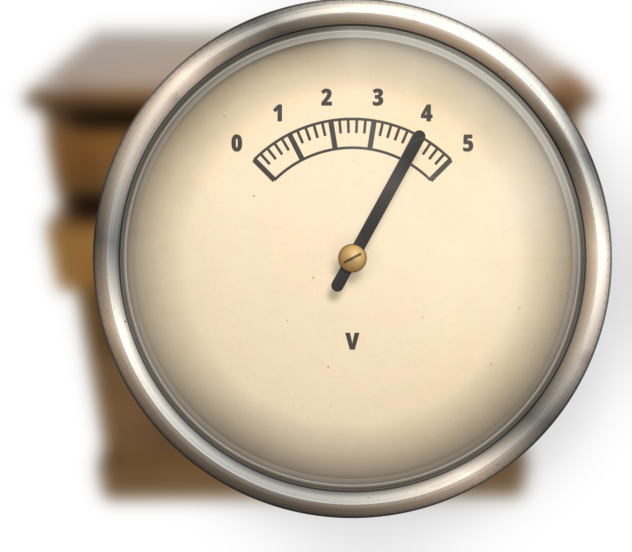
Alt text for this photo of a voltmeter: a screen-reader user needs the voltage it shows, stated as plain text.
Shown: 4.1 V
